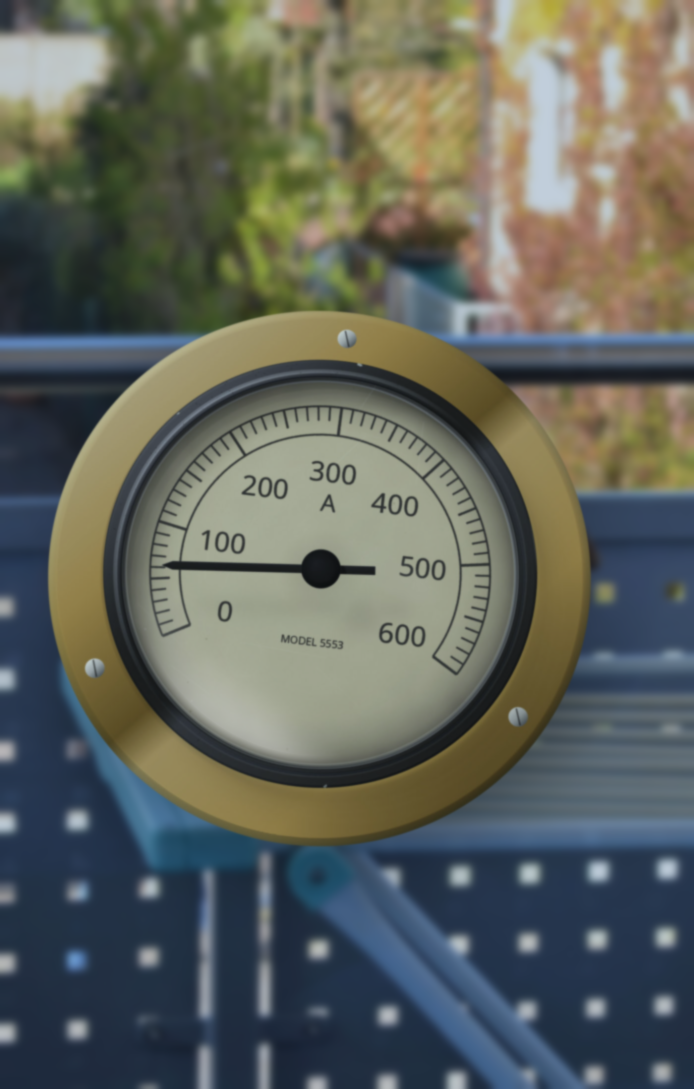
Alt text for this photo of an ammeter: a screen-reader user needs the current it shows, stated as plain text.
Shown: 60 A
